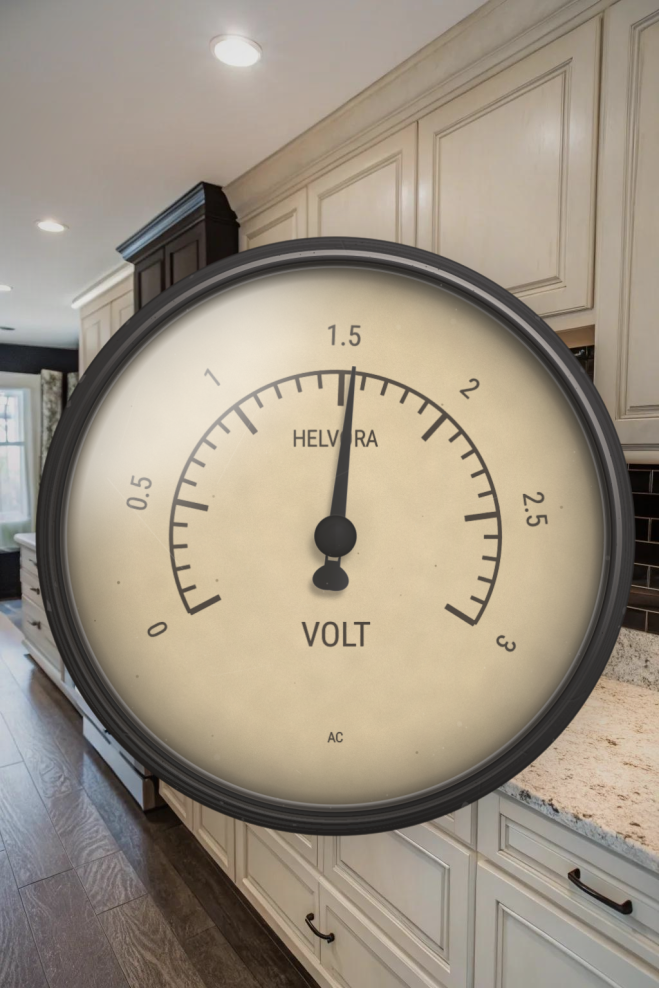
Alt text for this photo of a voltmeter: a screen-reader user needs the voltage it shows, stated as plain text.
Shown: 1.55 V
